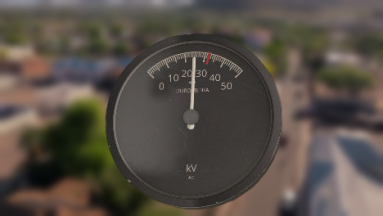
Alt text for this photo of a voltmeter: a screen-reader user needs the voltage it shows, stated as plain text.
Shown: 25 kV
